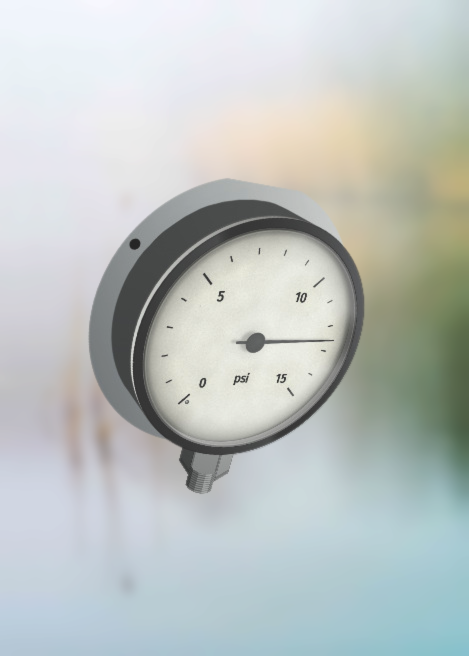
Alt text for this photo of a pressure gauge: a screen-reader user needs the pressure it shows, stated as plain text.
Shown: 12.5 psi
